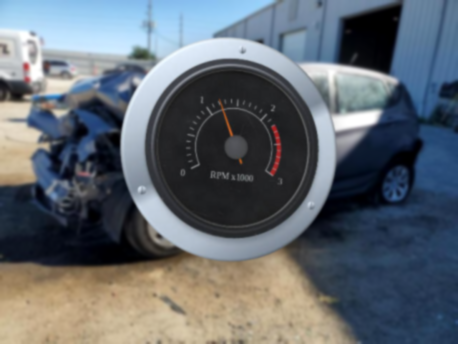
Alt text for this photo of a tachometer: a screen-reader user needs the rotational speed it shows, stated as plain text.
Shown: 1200 rpm
